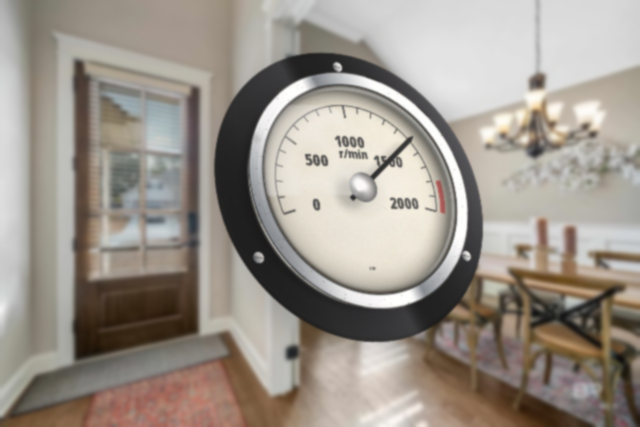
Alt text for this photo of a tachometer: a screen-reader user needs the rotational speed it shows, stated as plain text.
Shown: 1500 rpm
